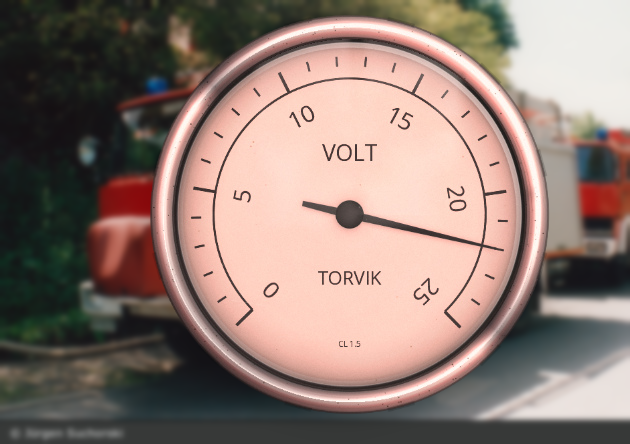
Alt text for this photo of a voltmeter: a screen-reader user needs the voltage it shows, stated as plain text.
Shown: 22 V
